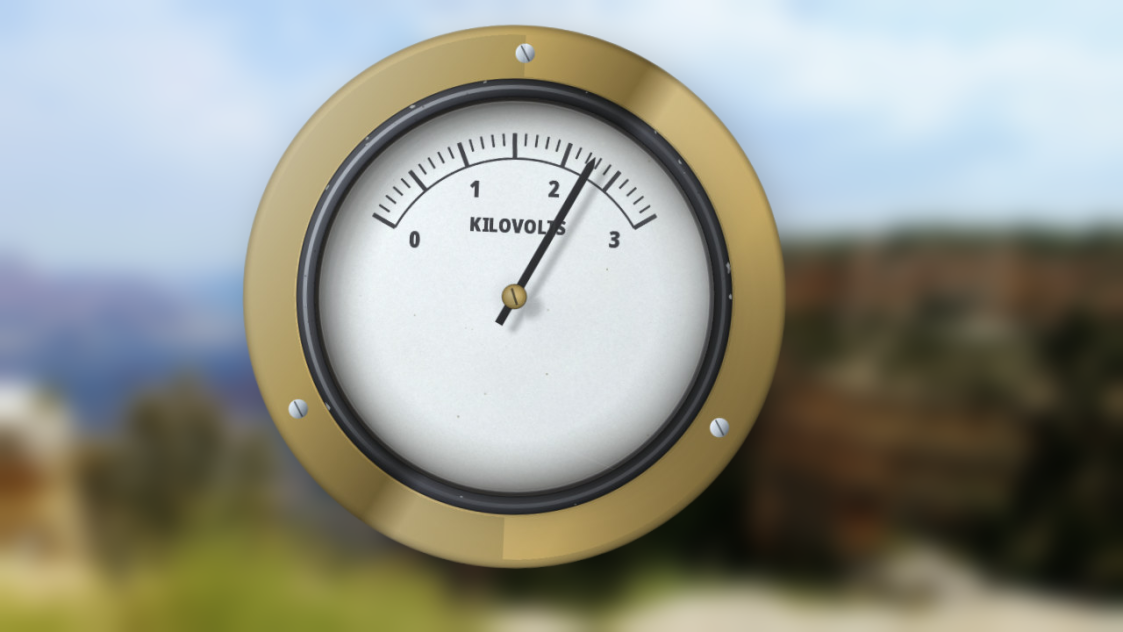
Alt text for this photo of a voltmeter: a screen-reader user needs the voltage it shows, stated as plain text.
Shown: 2.25 kV
